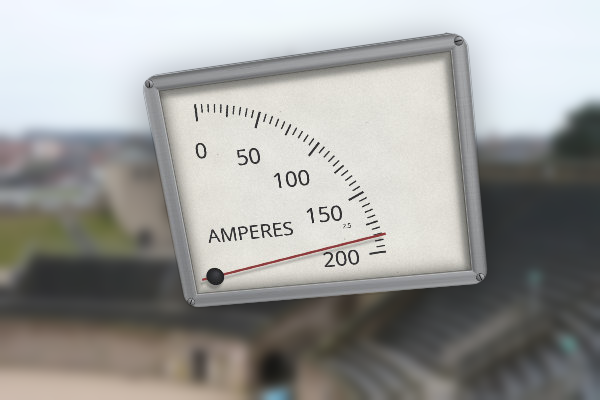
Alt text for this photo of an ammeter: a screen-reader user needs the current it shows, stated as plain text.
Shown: 185 A
